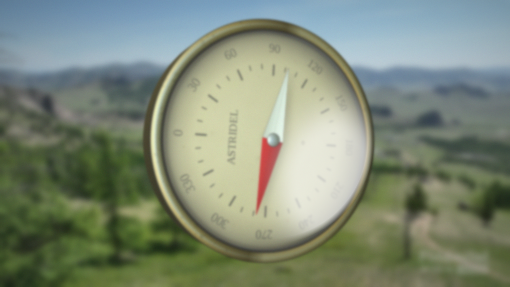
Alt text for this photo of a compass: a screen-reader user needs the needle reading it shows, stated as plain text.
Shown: 280 °
